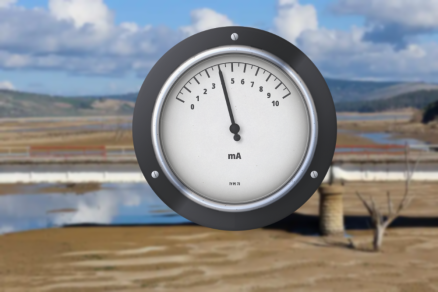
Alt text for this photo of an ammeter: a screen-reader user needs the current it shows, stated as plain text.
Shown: 4 mA
